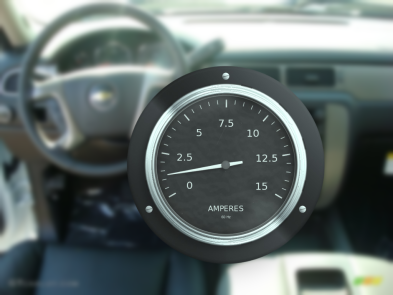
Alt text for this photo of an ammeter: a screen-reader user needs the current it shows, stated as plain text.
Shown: 1.25 A
